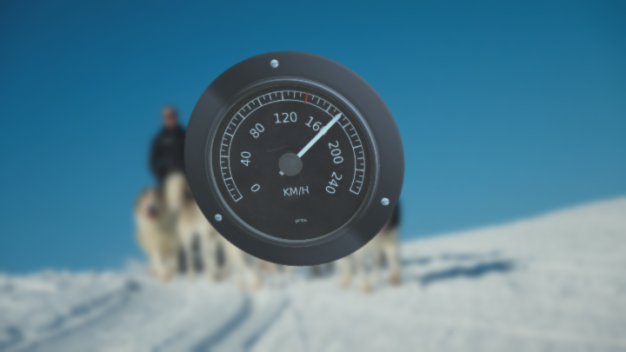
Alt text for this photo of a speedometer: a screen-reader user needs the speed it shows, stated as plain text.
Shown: 170 km/h
